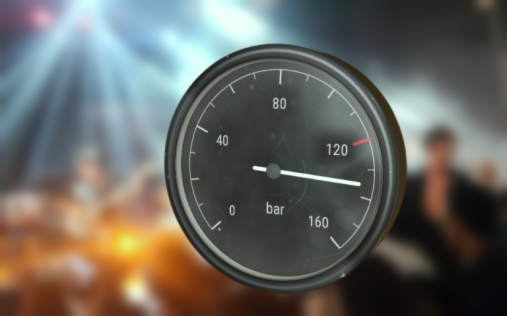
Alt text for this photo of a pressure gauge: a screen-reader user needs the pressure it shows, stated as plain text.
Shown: 135 bar
